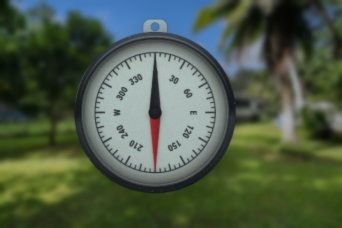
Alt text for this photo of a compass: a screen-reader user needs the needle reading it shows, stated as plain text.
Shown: 180 °
